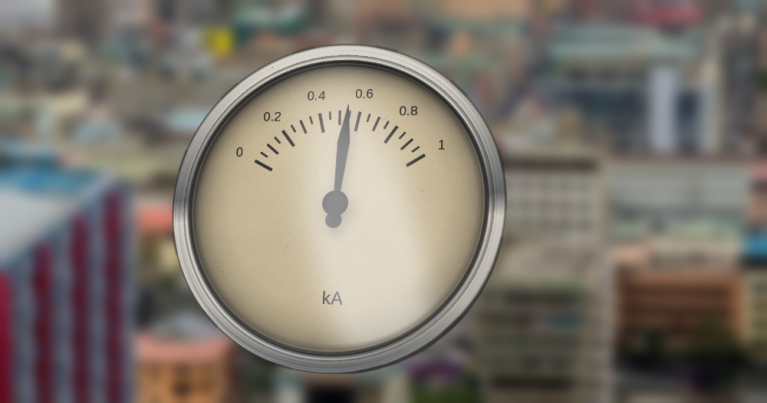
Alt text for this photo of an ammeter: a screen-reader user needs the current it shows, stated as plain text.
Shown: 0.55 kA
